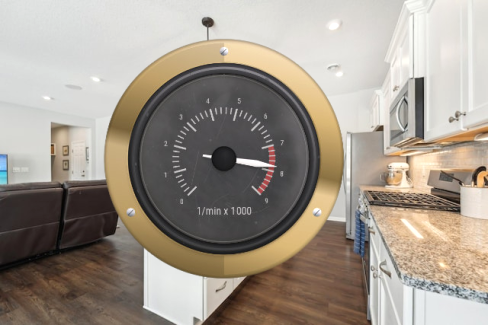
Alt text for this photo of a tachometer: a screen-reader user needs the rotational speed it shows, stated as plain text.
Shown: 7800 rpm
